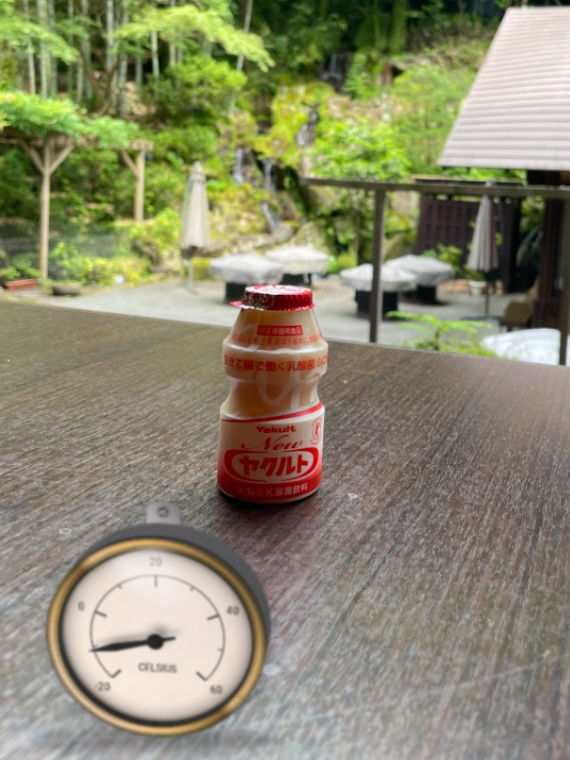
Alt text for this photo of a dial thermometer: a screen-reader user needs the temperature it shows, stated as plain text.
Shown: -10 °C
